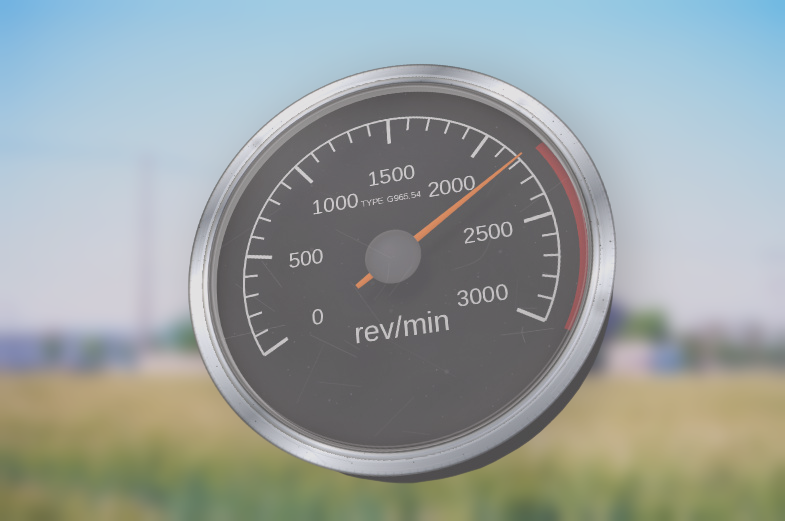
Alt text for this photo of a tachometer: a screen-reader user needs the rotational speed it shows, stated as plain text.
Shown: 2200 rpm
